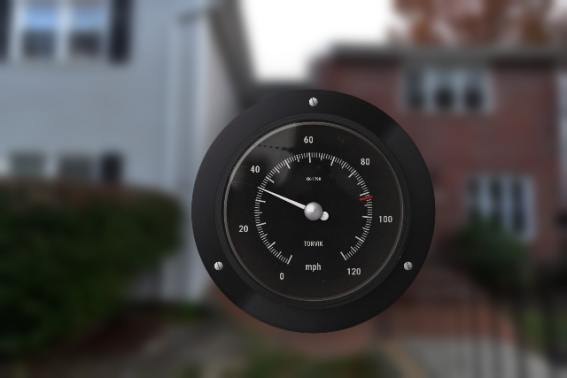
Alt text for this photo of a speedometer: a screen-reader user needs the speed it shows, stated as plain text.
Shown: 35 mph
